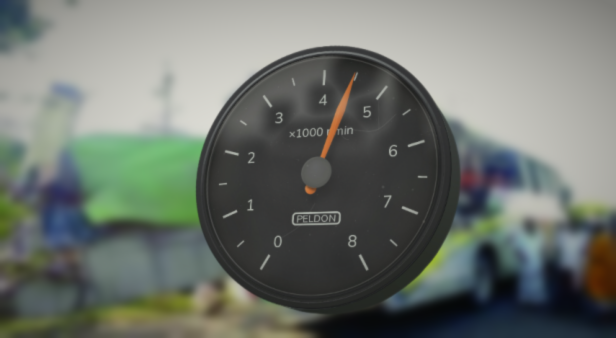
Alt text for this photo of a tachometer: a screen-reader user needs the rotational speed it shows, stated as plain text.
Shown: 4500 rpm
